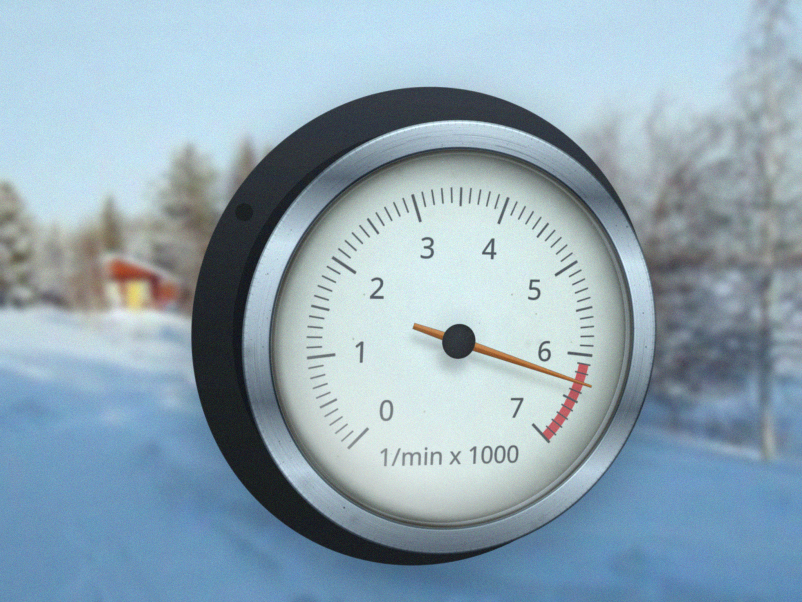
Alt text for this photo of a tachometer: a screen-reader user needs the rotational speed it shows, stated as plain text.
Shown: 6300 rpm
